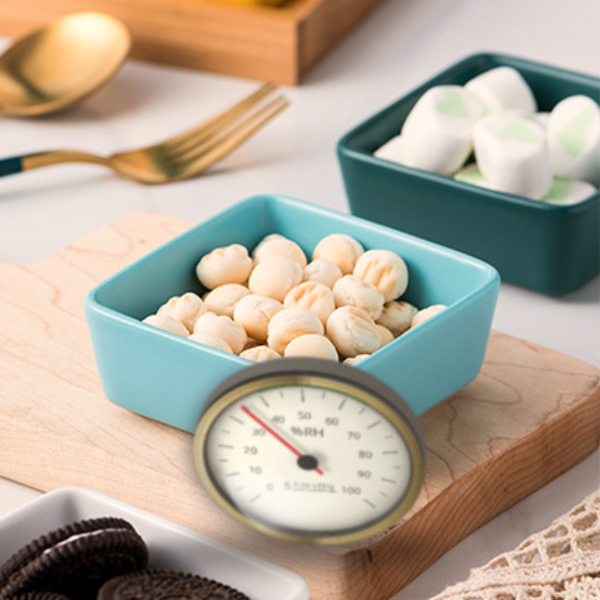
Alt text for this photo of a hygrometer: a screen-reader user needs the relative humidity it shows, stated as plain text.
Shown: 35 %
